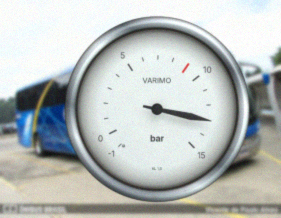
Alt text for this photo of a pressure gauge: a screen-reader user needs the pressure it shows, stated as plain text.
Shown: 13 bar
